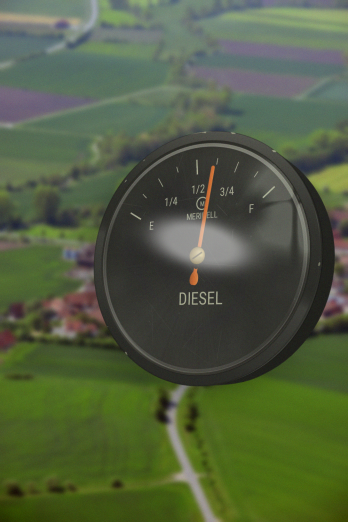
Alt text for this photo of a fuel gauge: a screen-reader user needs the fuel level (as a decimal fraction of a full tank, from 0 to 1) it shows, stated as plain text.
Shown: 0.625
